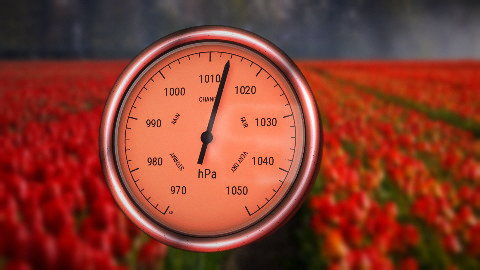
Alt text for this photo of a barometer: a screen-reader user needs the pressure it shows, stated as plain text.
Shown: 1014 hPa
